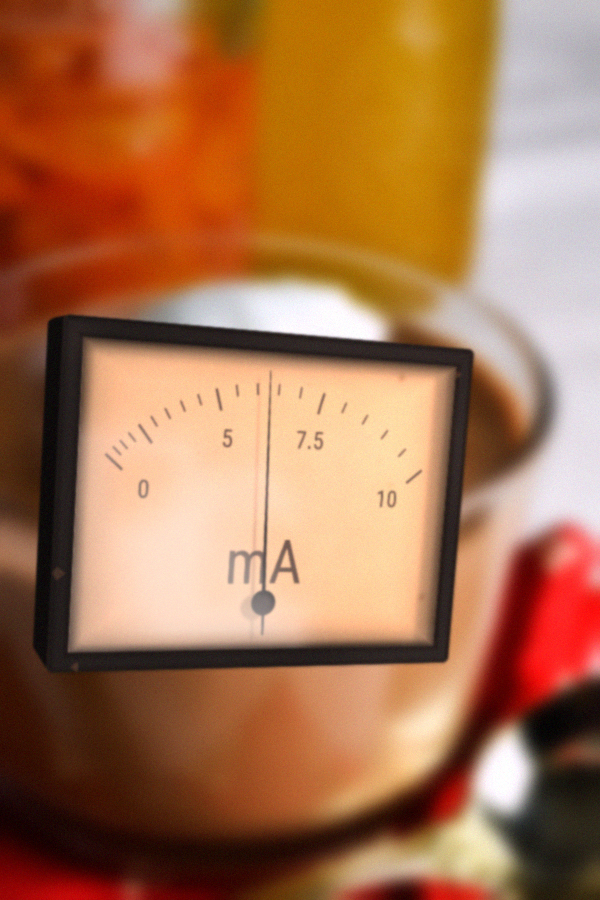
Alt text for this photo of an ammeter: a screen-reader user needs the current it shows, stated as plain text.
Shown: 6.25 mA
